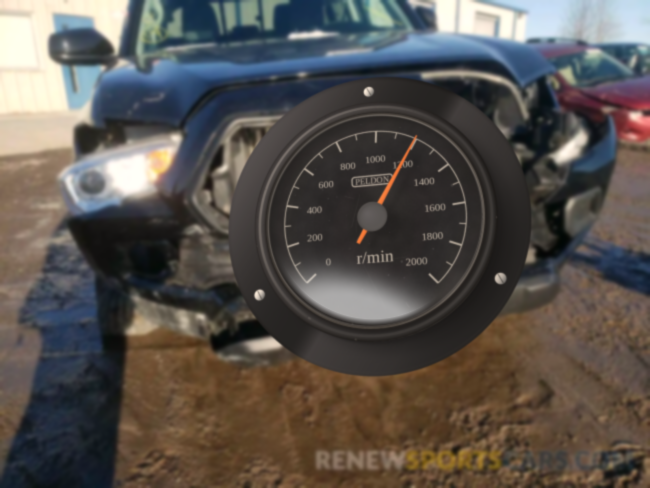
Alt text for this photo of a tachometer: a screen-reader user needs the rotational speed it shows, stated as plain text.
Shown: 1200 rpm
